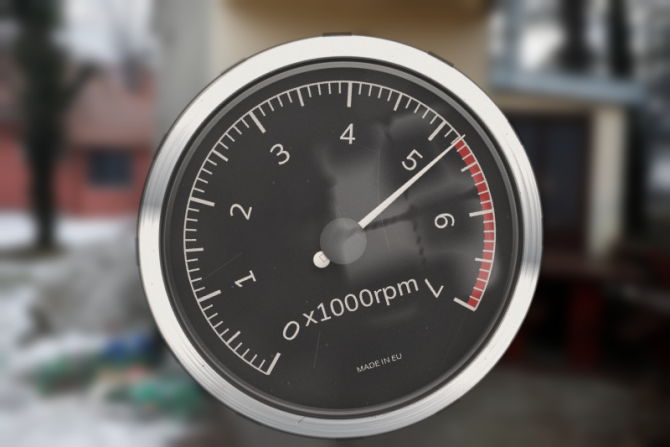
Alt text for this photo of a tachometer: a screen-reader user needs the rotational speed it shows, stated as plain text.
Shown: 5200 rpm
